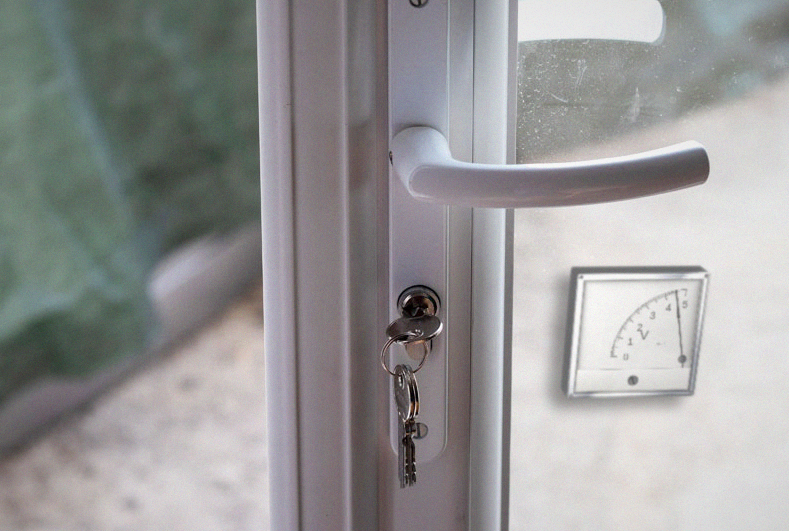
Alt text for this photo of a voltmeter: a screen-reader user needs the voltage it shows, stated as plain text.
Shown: 4.5 V
